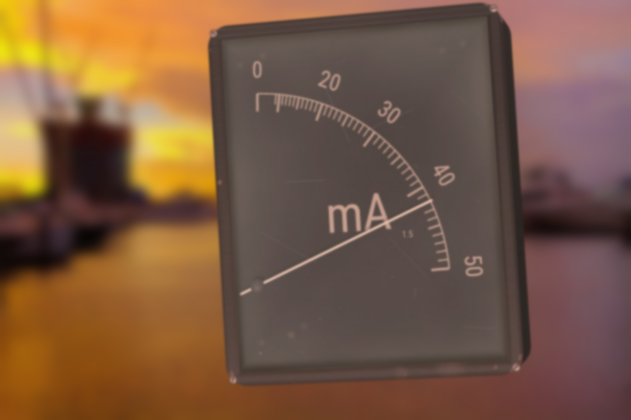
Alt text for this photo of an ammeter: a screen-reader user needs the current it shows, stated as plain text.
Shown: 42 mA
